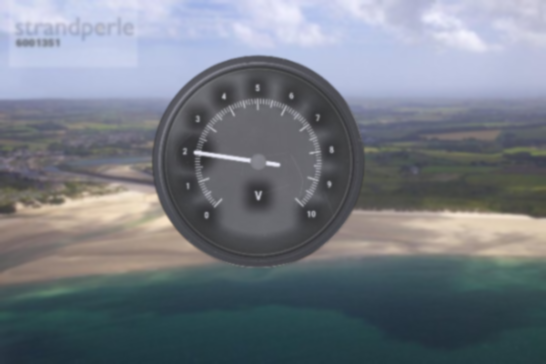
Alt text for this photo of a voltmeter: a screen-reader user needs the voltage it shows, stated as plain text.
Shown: 2 V
